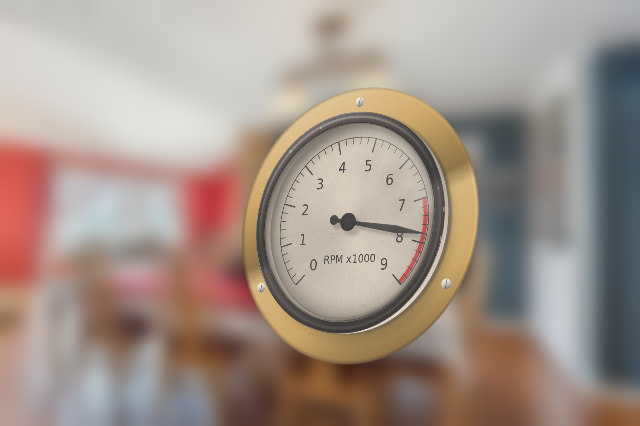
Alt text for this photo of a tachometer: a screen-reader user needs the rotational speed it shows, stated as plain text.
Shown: 7800 rpm
